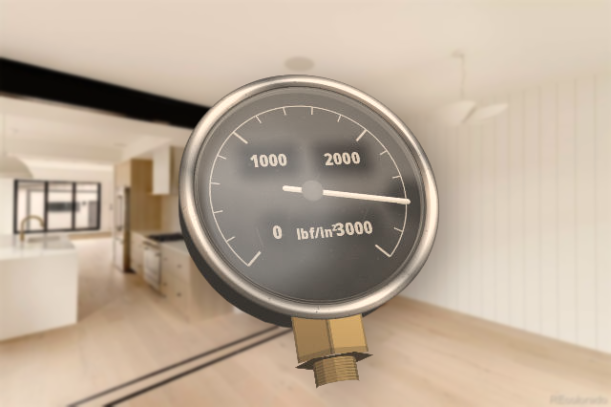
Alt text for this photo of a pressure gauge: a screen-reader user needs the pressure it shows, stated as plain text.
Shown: 2600 psi
